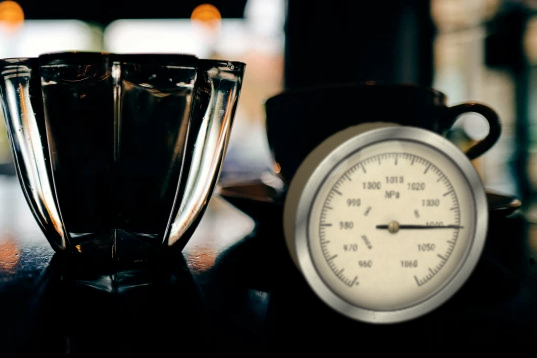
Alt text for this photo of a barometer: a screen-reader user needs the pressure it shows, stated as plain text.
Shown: 1040 hPa
